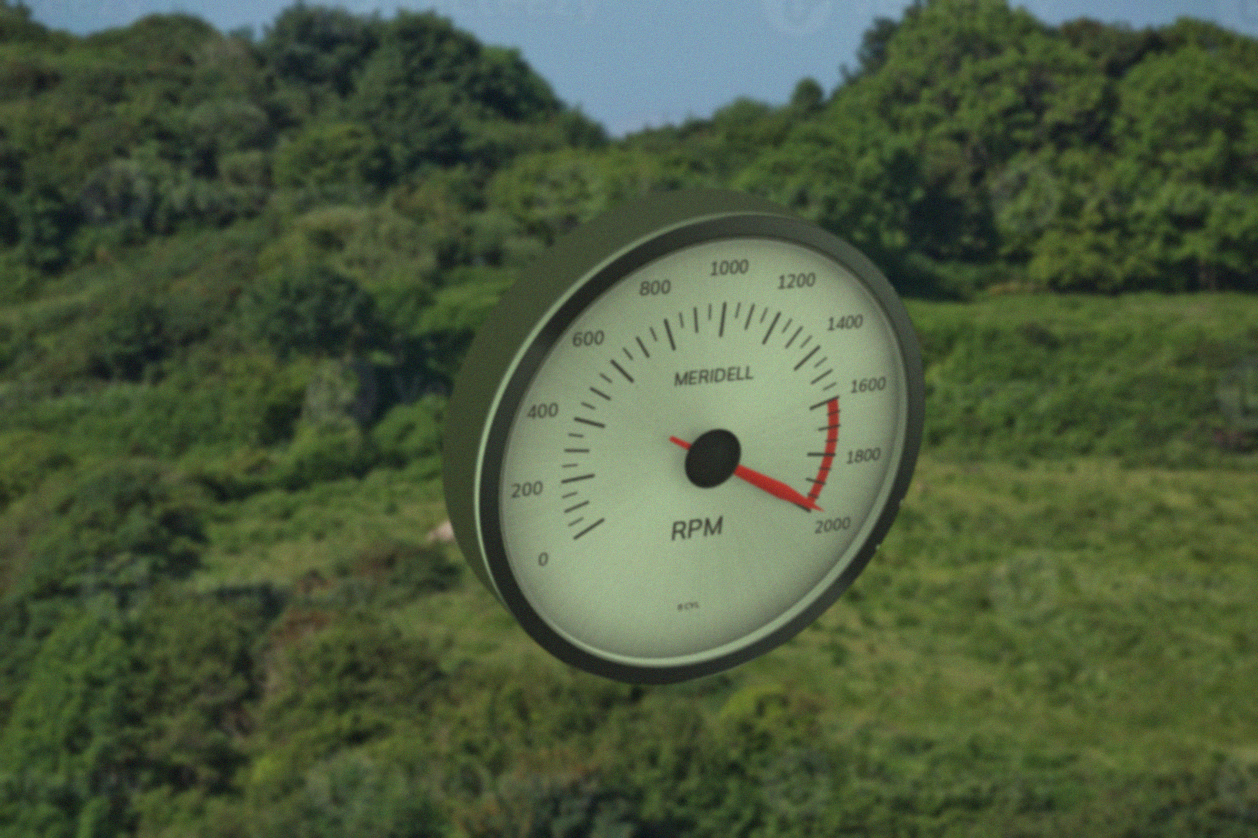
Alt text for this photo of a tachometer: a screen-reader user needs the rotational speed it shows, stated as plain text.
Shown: 1975 rpm
